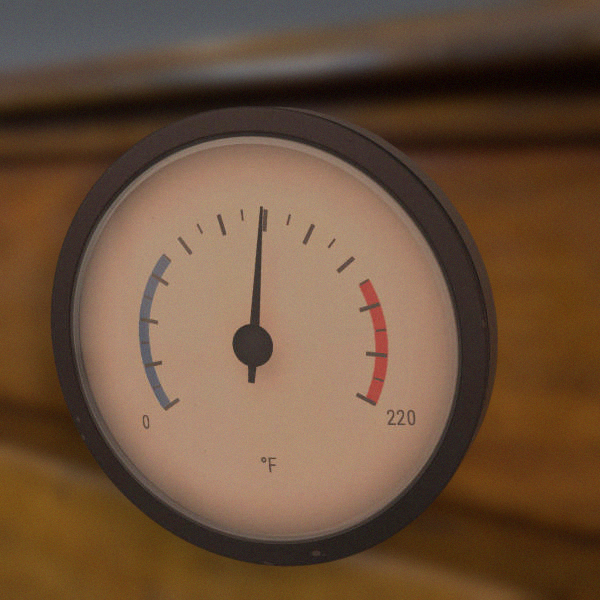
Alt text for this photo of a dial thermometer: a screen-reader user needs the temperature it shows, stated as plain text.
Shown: 120 °F
